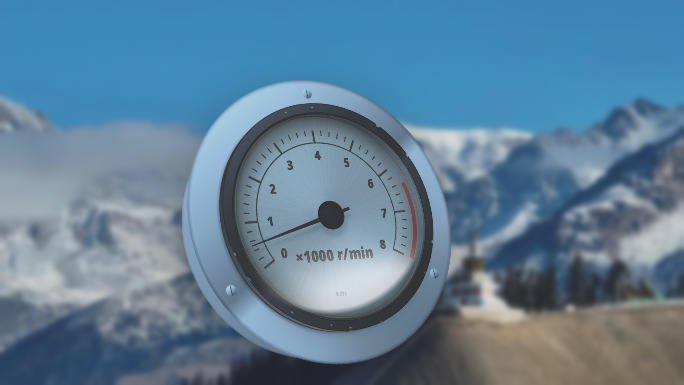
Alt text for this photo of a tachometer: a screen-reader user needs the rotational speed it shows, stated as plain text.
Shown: 500 rpm
